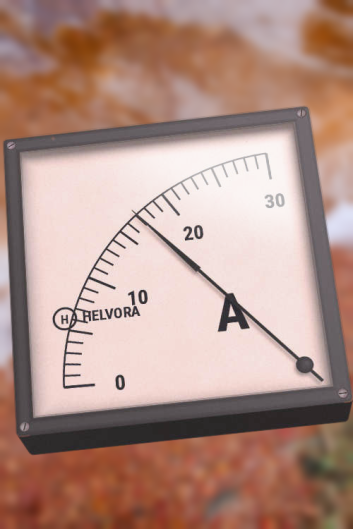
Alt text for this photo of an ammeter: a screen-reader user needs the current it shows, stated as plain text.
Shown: 17 A
